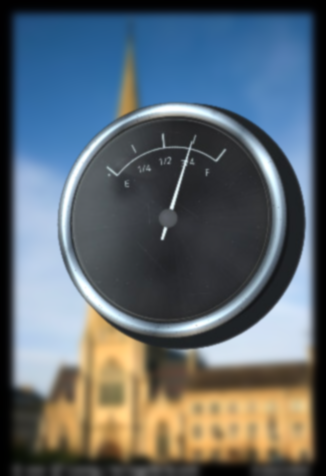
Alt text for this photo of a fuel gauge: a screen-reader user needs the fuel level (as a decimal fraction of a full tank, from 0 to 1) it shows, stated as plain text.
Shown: 0.75
